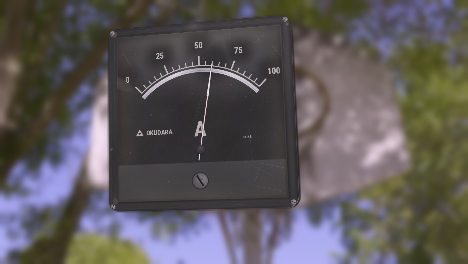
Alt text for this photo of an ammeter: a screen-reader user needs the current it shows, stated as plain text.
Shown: 60 A
